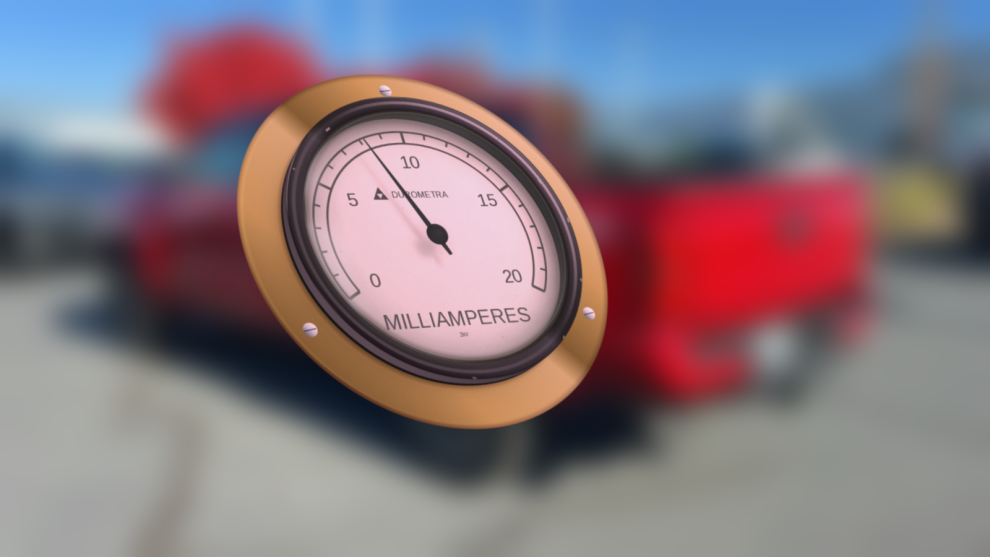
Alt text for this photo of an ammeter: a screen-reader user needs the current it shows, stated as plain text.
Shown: 8 mA
